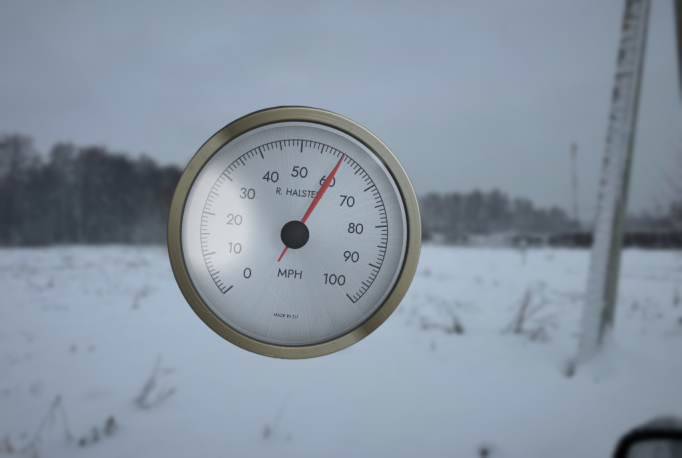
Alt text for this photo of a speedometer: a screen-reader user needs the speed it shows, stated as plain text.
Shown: 60 mph
